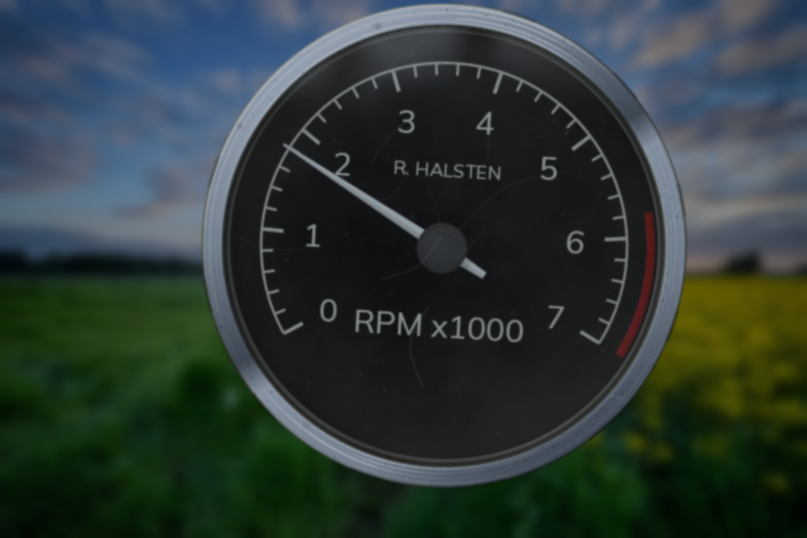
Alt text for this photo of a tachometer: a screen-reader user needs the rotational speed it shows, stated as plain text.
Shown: 1800 rpm
